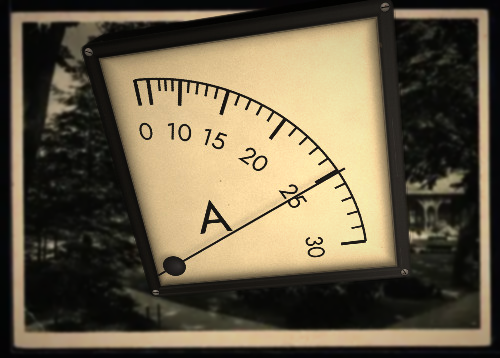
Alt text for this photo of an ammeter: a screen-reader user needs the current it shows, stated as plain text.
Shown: 25 A
